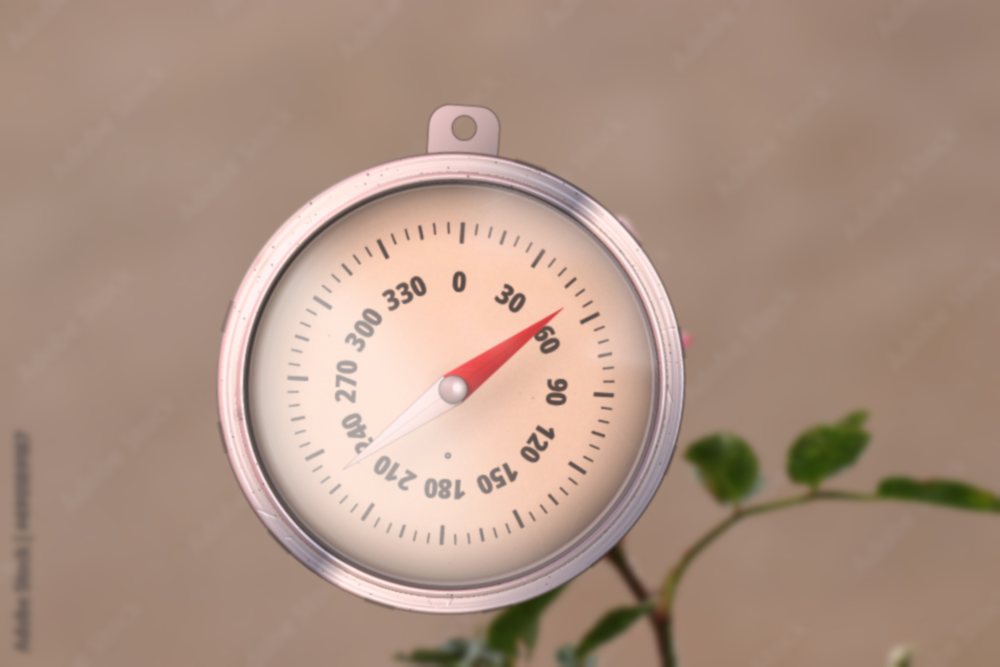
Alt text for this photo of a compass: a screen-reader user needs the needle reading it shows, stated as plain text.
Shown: 50 °
